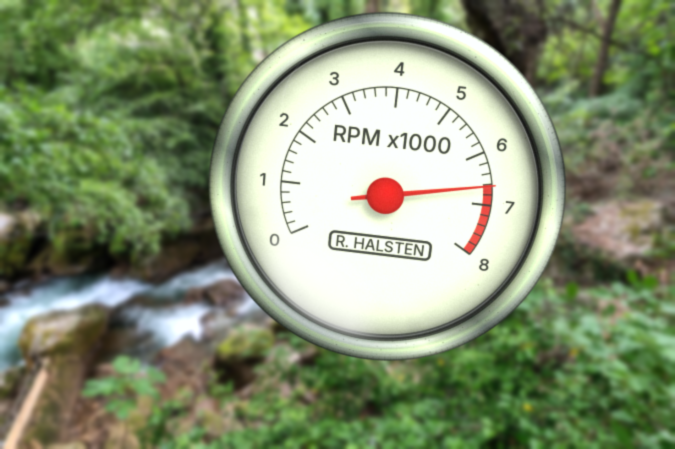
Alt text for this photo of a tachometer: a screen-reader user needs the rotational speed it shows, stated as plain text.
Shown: 6600 rpm
